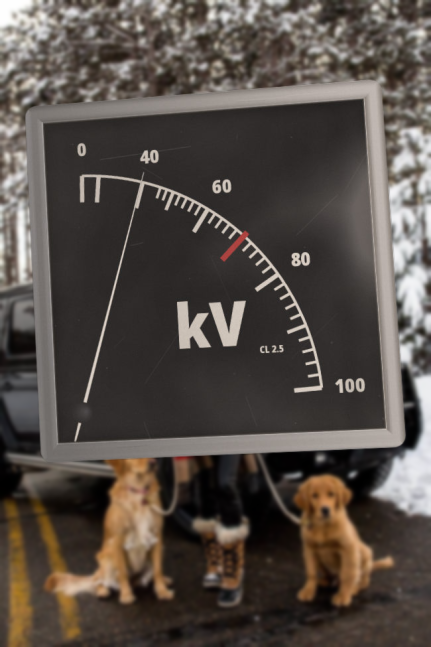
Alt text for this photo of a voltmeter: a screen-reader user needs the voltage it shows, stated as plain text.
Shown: 40 kV
